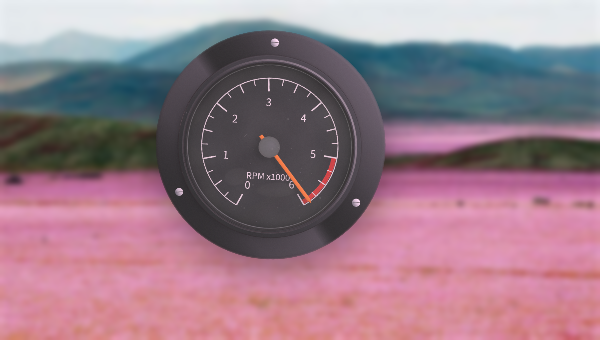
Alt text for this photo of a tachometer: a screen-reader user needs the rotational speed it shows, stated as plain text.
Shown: 5875 rpm
